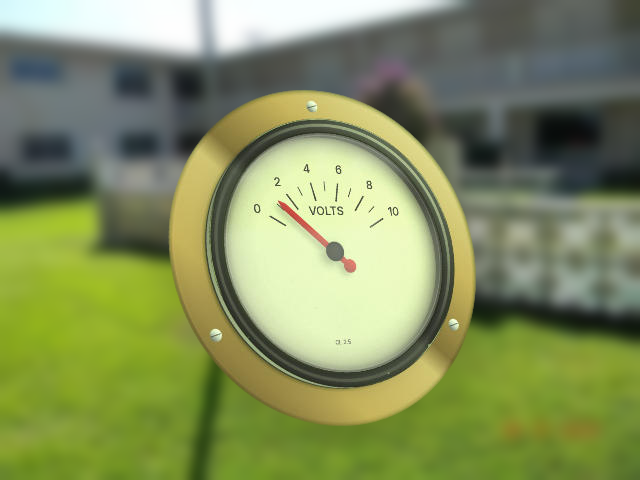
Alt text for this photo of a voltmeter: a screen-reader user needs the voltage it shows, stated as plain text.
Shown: 1 V
